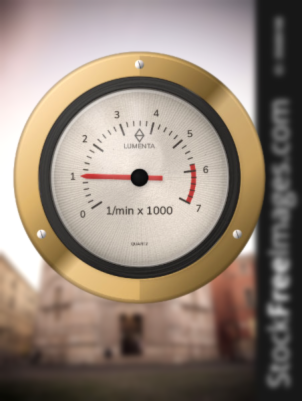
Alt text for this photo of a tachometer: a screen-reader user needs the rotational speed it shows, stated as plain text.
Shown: 1000 rpm
